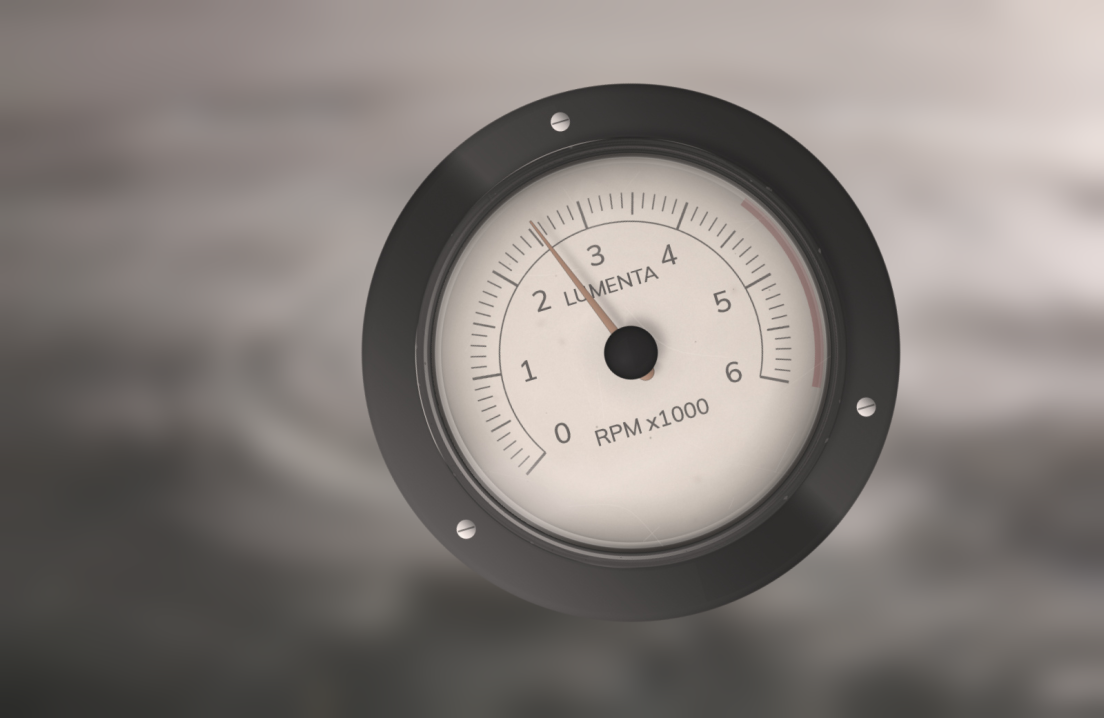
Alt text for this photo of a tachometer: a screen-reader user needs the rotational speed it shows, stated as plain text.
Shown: 2550 rpm
